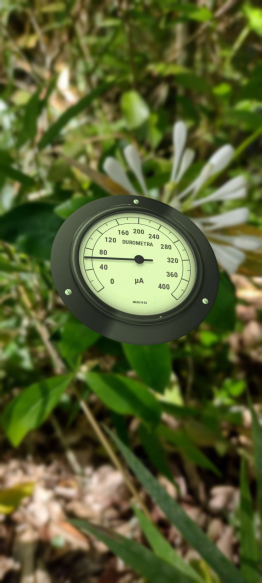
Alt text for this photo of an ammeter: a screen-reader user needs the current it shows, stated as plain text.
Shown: 60 µA
